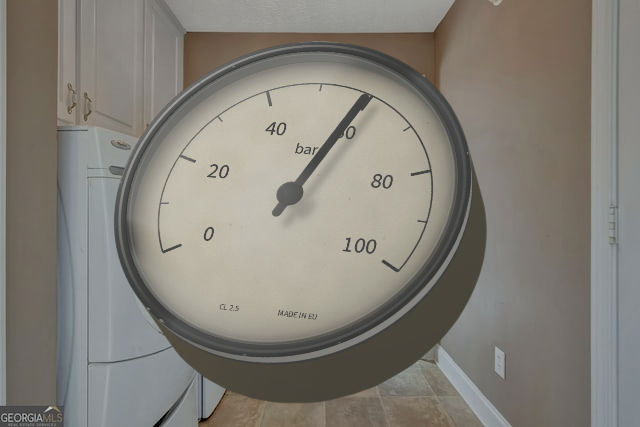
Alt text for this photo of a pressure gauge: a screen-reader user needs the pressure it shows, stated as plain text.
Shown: 60 bar
